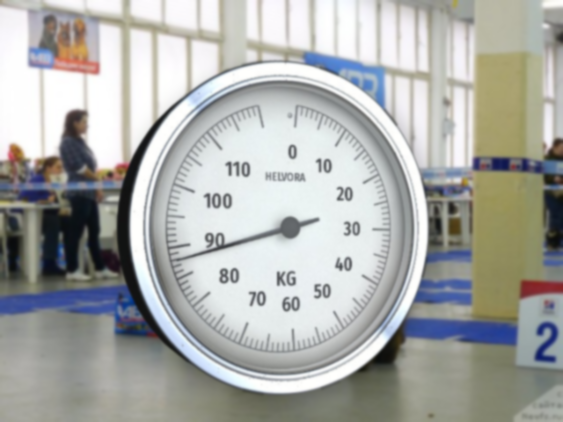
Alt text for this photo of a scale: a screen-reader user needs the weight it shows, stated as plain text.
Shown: 88 kg
